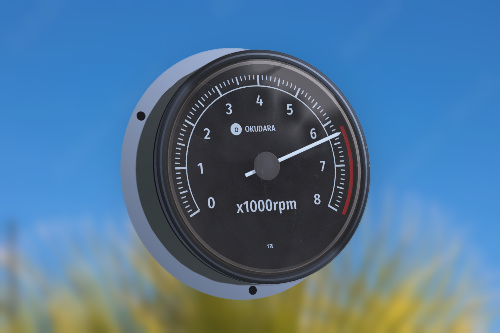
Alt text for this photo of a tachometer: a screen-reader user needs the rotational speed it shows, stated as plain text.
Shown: 6300 rpm
